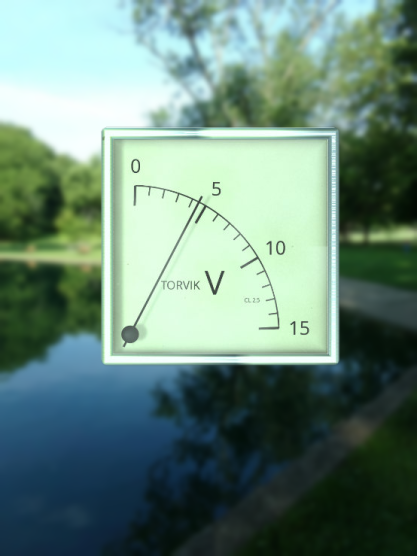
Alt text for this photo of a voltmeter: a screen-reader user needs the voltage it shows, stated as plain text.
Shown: 4.5 V
